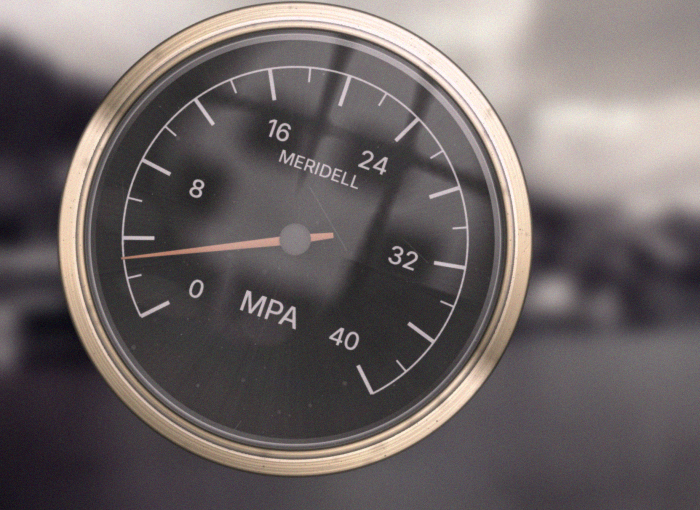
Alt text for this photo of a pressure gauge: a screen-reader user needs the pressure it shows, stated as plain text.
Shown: 3 MPa
